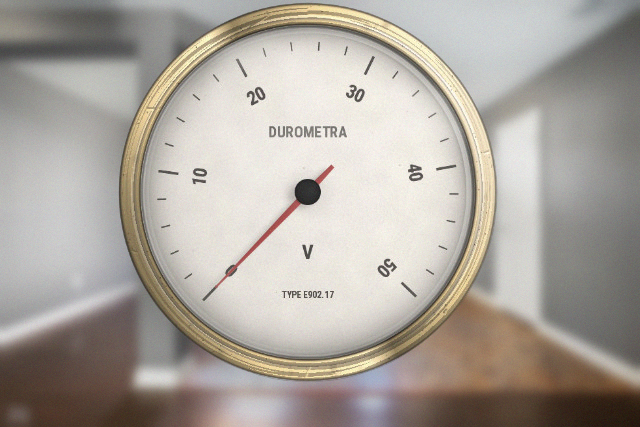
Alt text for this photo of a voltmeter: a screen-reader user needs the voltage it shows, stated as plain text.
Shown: 0 V
